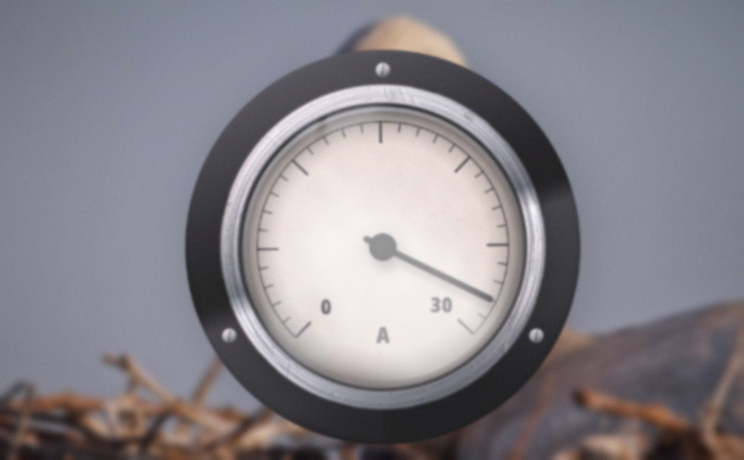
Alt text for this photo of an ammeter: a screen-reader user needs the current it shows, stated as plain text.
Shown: 28 A
